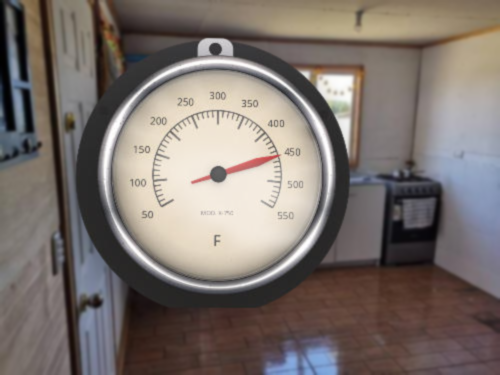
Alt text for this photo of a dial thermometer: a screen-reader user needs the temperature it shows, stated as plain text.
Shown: 450 °F
